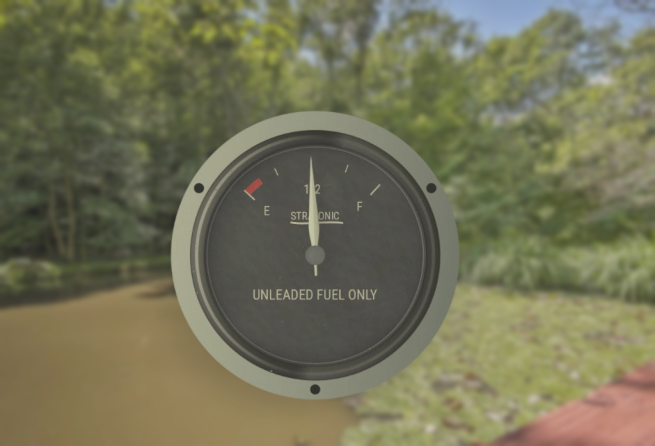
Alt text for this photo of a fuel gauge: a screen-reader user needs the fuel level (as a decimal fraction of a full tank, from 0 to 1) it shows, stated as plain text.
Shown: 0.5
